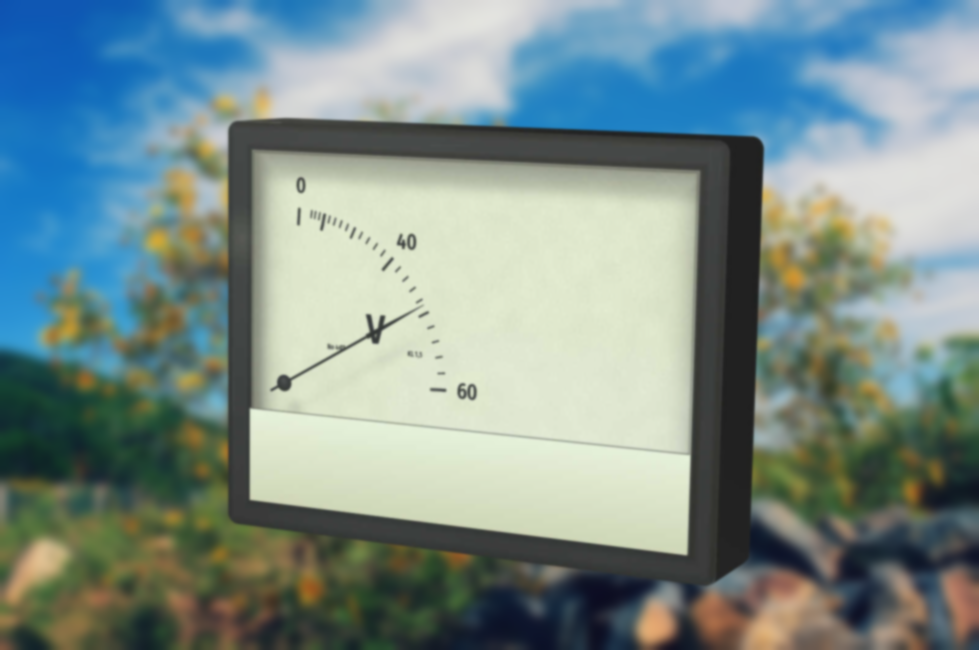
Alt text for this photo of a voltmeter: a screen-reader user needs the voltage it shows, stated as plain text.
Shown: 49 V
